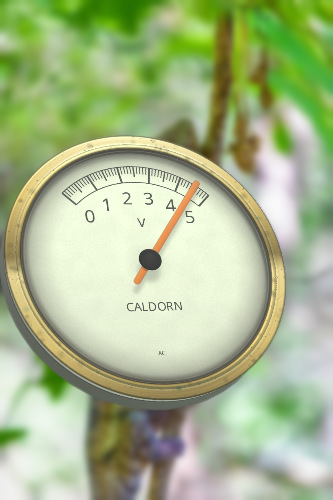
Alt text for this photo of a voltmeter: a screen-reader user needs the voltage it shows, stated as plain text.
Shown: 4.5 V
